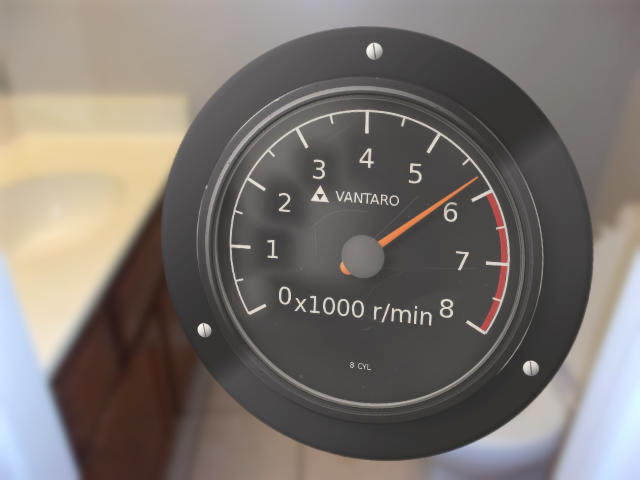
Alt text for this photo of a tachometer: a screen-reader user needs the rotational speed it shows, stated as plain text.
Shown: 5750 rpm
